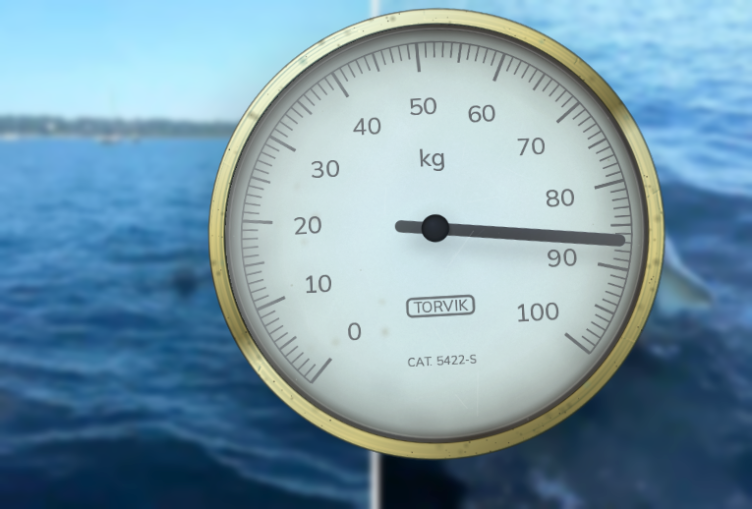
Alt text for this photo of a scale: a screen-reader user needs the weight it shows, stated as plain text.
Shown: 87 kg
